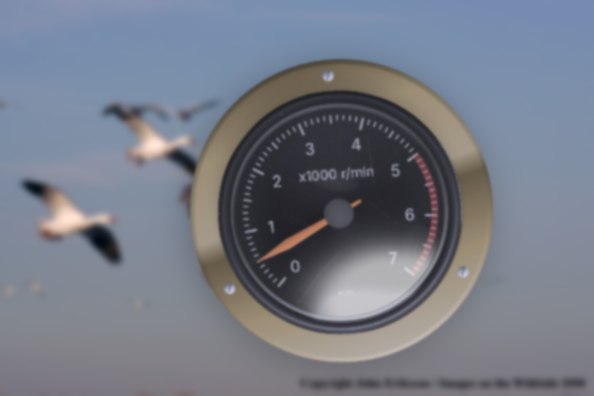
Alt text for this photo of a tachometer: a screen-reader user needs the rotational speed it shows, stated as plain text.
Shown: 500 rpm
